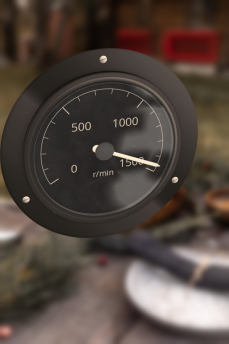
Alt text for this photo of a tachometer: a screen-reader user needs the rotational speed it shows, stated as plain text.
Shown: 1450 rpm
